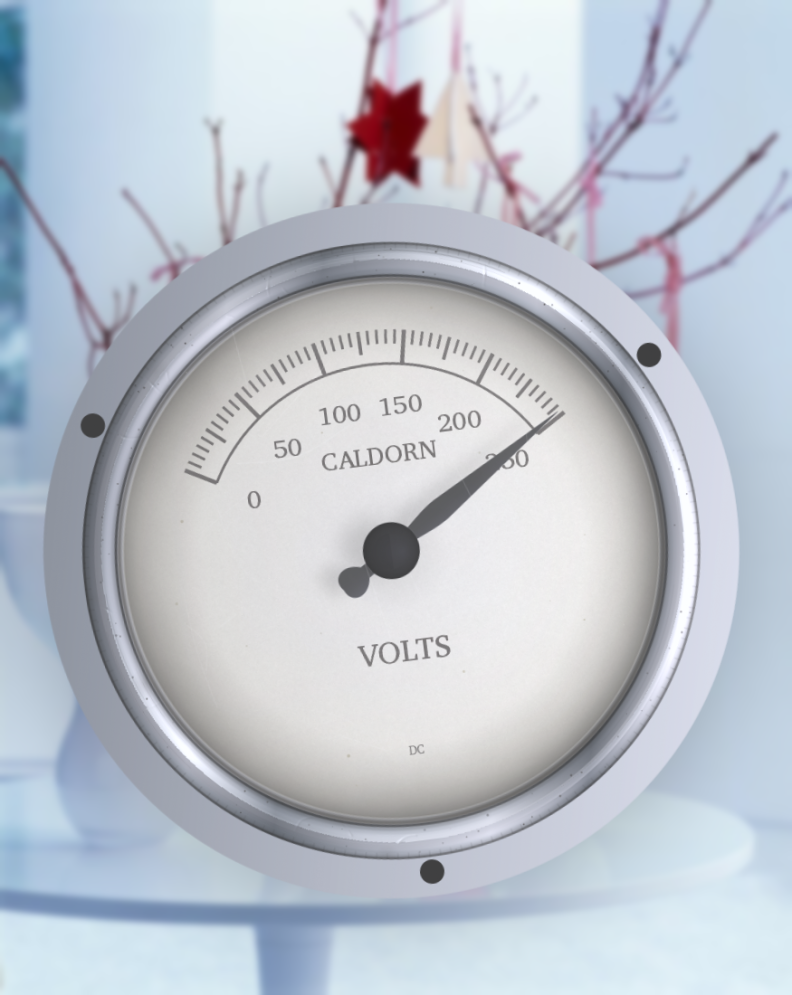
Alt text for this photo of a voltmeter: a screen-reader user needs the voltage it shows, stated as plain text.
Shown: 247.5 V
